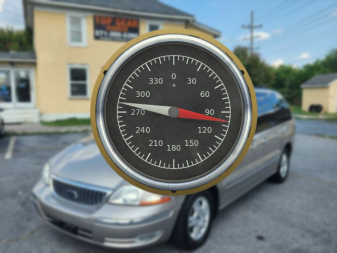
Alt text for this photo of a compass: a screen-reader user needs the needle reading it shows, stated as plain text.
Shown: 100 °
